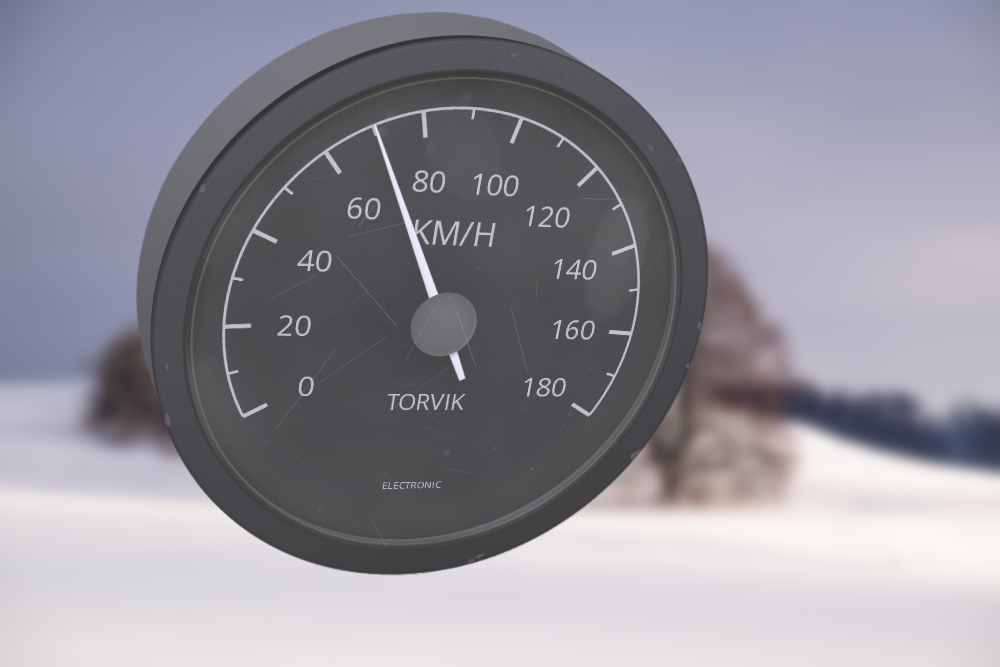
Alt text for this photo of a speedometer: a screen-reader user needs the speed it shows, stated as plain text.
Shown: 70 km/h
